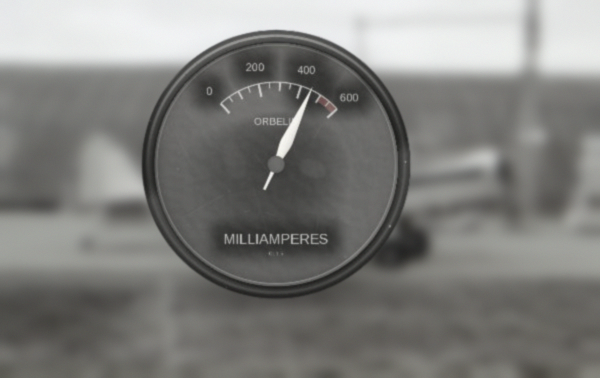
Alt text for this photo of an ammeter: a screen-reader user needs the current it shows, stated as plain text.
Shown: 450 mA
